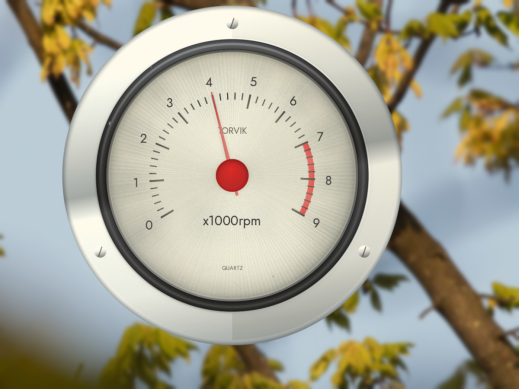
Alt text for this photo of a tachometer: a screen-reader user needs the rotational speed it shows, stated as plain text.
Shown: 4000 rpm
